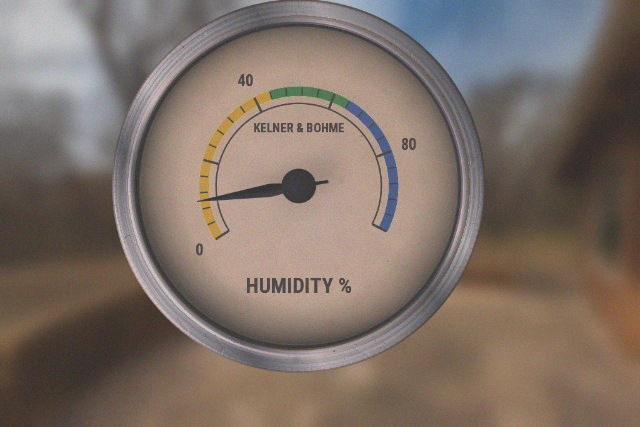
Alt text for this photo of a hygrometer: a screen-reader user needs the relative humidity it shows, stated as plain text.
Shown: 10 %
